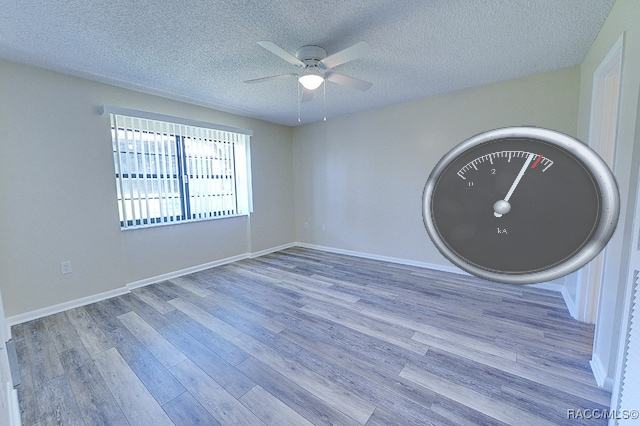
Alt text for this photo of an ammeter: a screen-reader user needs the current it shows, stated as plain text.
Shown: 4 kA
